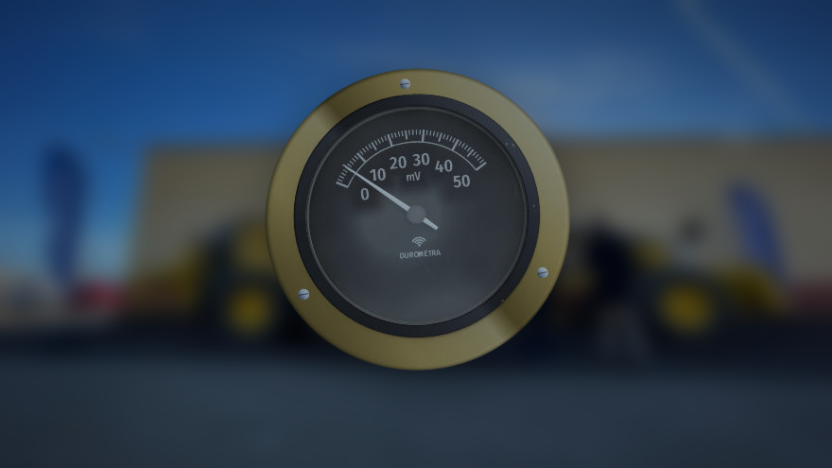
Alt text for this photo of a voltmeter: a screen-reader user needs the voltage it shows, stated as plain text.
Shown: 5 mV
